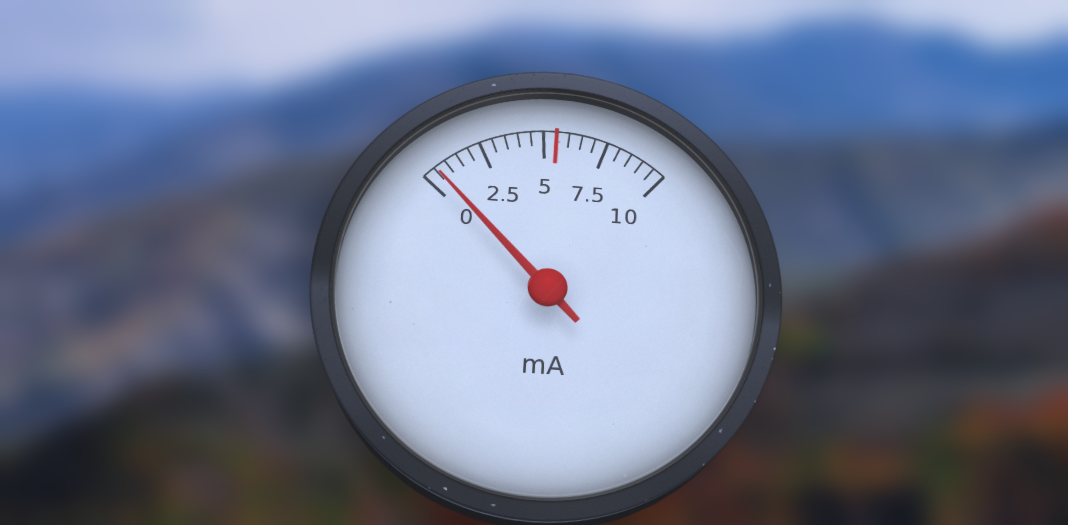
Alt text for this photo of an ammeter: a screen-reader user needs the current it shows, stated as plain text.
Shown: 0.5 mA
